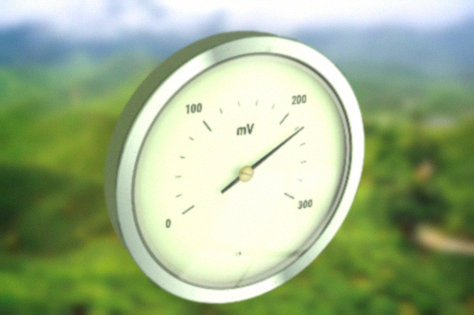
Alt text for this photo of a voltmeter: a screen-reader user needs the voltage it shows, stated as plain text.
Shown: 220 mV
